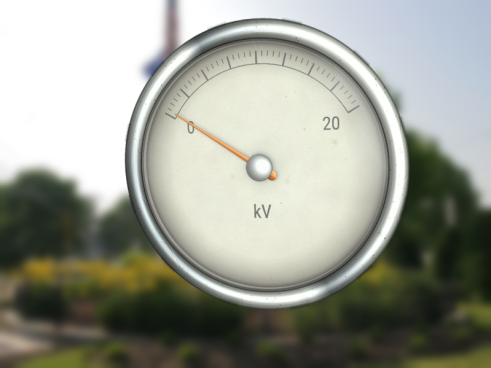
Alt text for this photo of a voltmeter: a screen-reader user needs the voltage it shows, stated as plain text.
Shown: 0.5 kV
